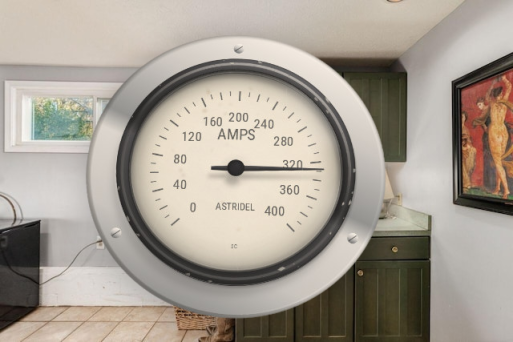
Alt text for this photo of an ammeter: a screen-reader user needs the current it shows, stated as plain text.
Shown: 330 A
